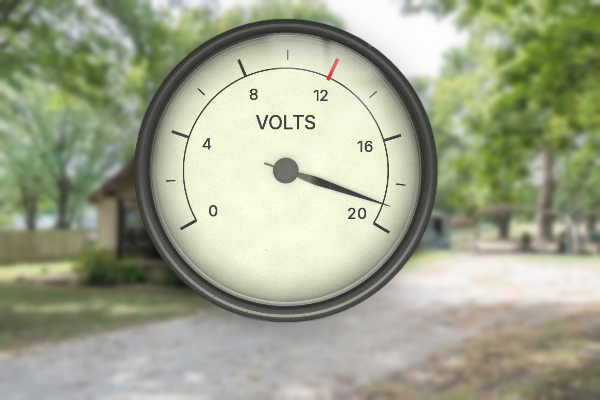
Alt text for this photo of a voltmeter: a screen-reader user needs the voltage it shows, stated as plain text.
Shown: 19 V
